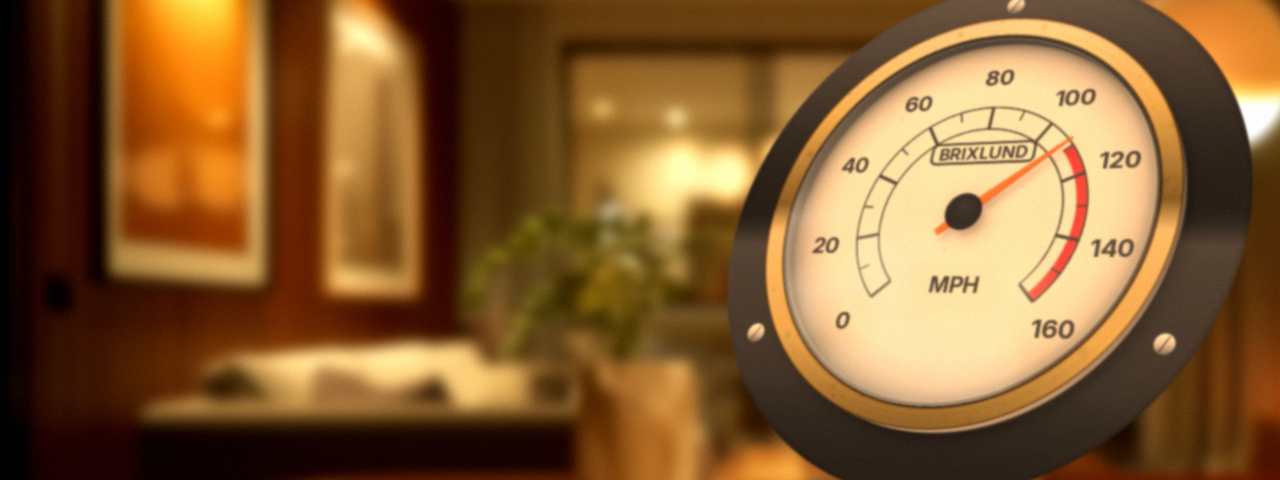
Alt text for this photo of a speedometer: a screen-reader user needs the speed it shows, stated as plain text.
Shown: 110 mph
